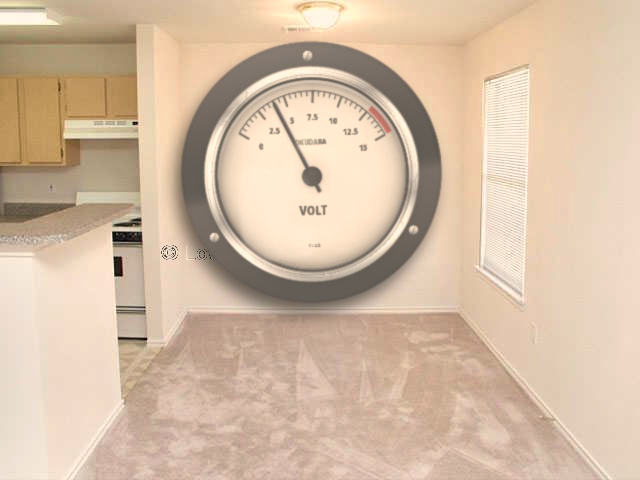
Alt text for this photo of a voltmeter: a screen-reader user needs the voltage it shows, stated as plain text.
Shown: 4 V
